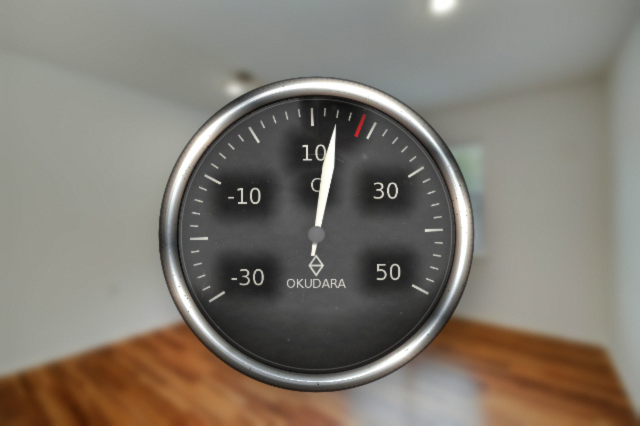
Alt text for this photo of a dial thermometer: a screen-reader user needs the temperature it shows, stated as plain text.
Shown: 14 °C
